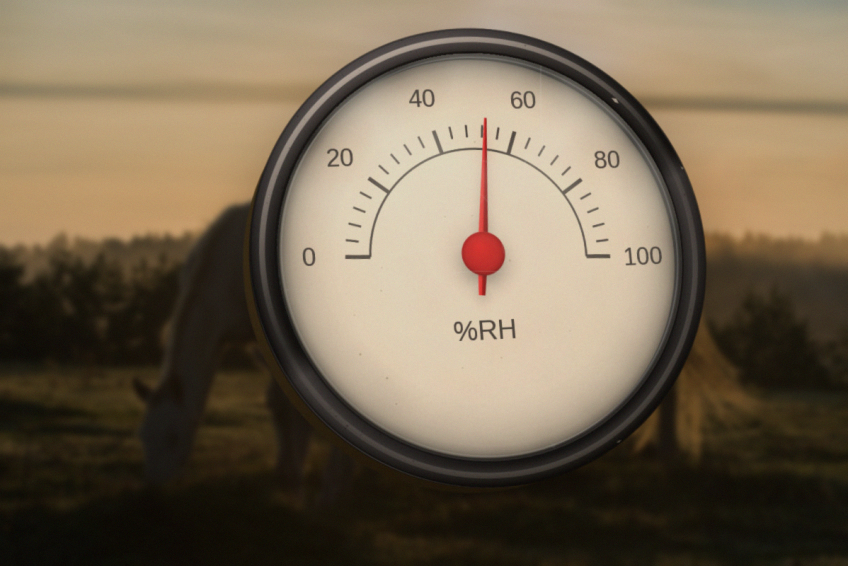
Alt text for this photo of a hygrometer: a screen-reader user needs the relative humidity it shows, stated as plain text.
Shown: 52 %
